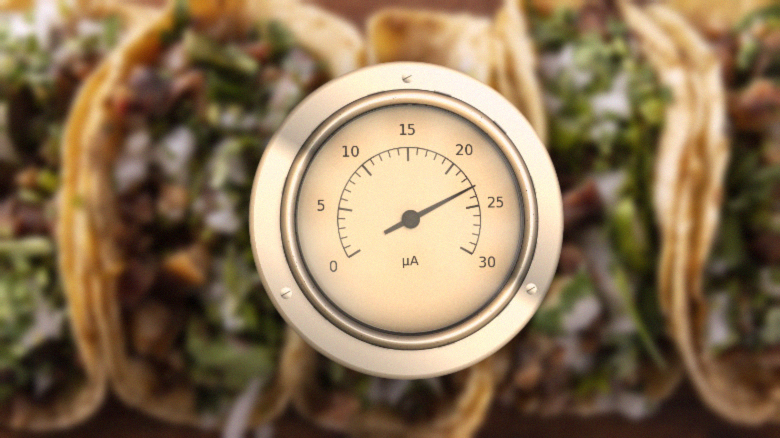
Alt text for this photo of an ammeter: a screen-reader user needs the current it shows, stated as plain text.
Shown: 23 µA
